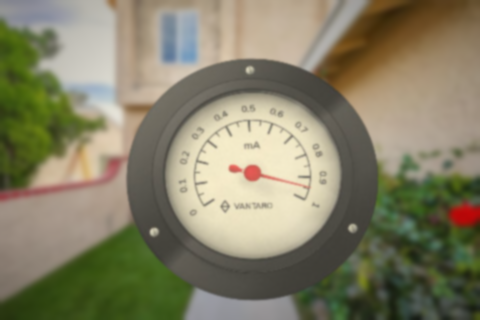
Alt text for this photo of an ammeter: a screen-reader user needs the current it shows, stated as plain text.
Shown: 0.95 mA
